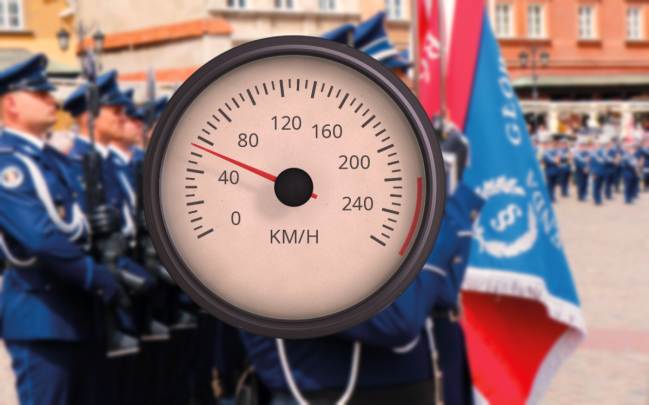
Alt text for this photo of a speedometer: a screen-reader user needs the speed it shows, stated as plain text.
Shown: 55 km/h
